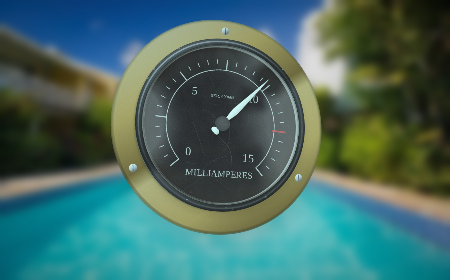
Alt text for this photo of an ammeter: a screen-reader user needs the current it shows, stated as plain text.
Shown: 9.75 mA
